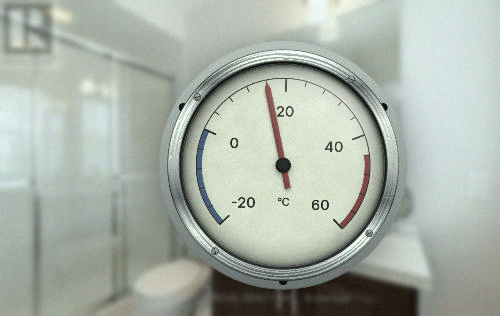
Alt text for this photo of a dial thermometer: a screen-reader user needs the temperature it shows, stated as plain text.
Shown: 16 °C
